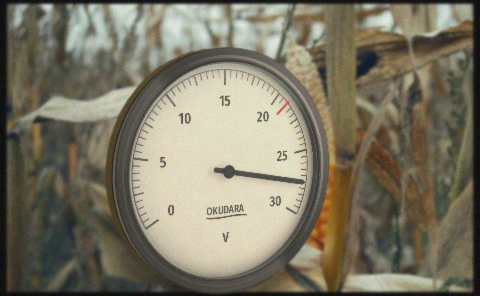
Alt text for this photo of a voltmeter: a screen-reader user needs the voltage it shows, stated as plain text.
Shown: 27.5 V
